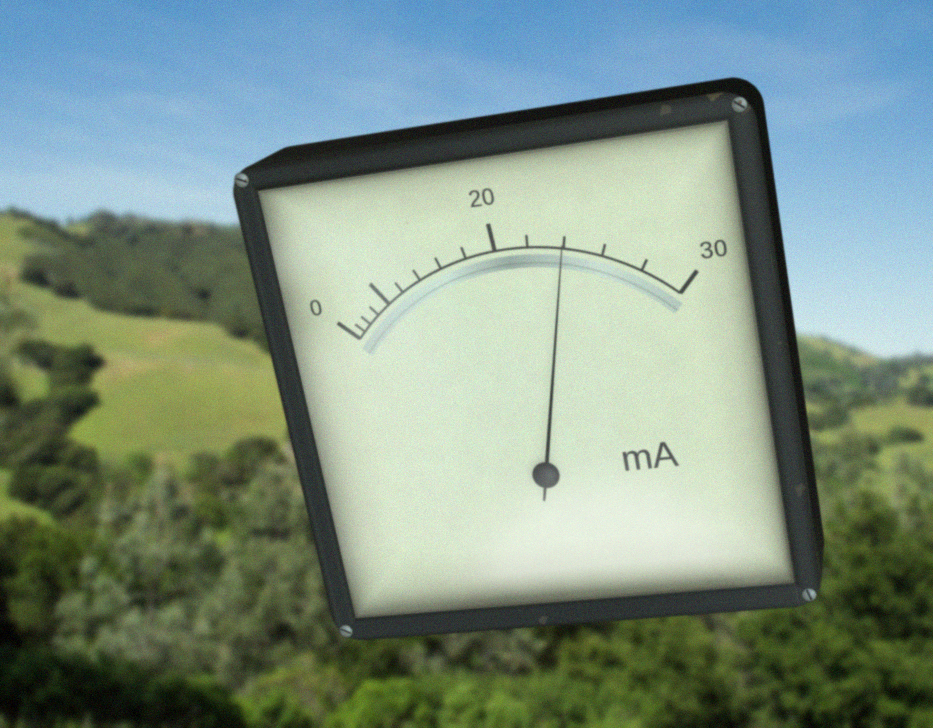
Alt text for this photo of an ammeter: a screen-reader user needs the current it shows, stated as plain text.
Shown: 24 mA
